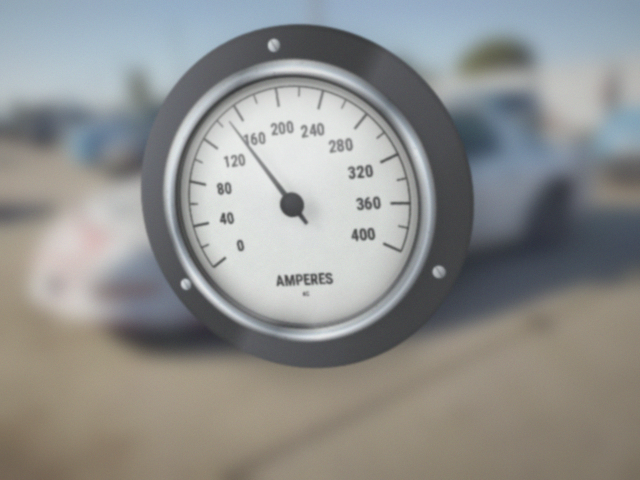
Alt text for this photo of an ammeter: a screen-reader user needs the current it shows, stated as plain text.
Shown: 150 A
